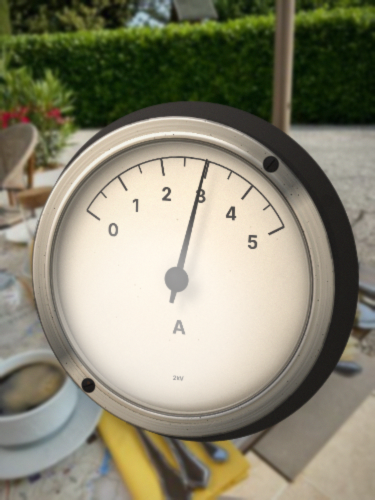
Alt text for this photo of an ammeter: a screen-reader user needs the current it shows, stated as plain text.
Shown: 3 A
